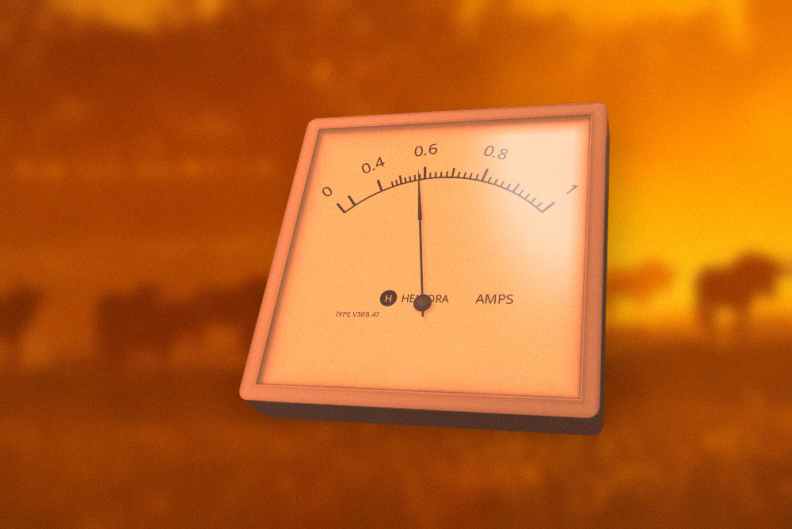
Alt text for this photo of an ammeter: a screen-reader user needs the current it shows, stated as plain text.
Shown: 0.58 A
